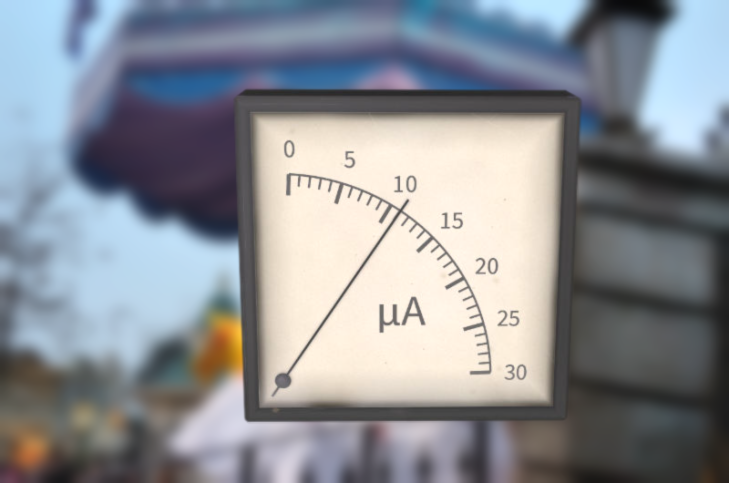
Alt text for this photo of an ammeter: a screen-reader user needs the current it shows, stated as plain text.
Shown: 11 µA
